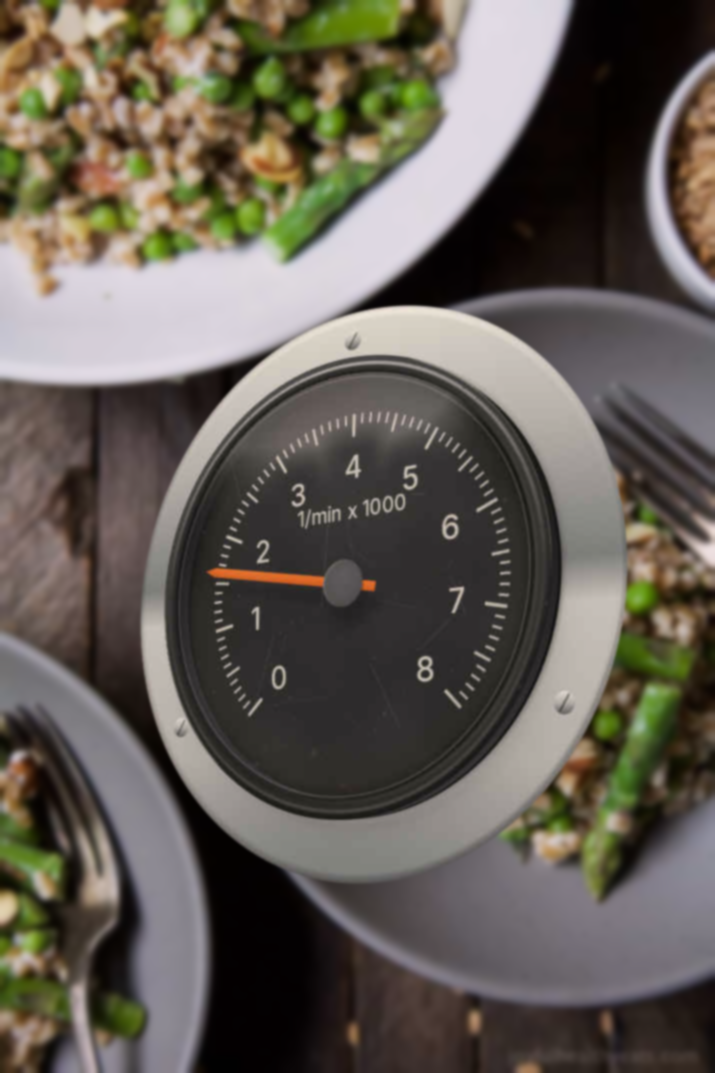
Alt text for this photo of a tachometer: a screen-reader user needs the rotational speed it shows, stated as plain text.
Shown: 1600 rpm
